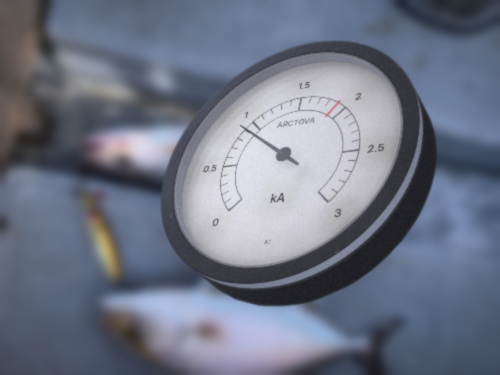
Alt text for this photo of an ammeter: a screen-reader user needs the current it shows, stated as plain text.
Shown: 0.9 kA
